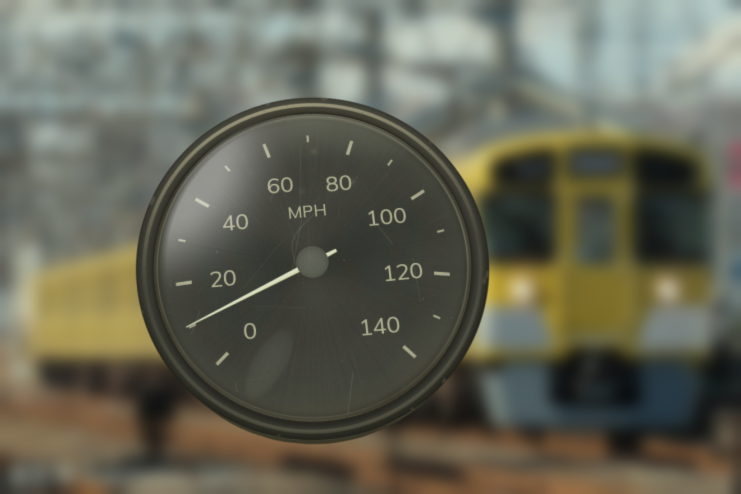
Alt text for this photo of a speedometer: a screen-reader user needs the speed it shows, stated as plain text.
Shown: 10 mph
